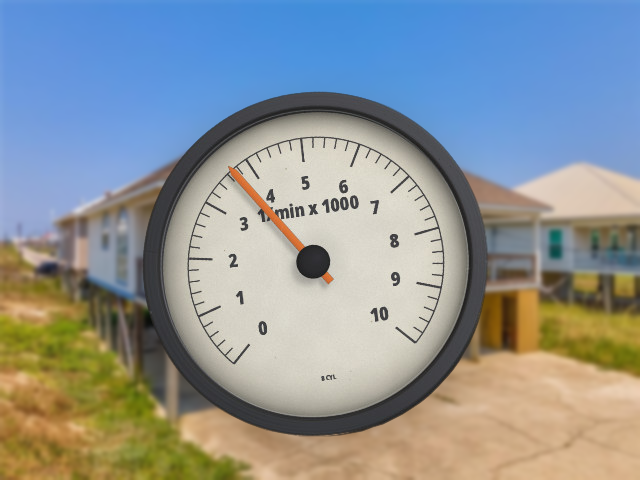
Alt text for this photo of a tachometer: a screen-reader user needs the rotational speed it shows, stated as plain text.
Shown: 3700 rpm
